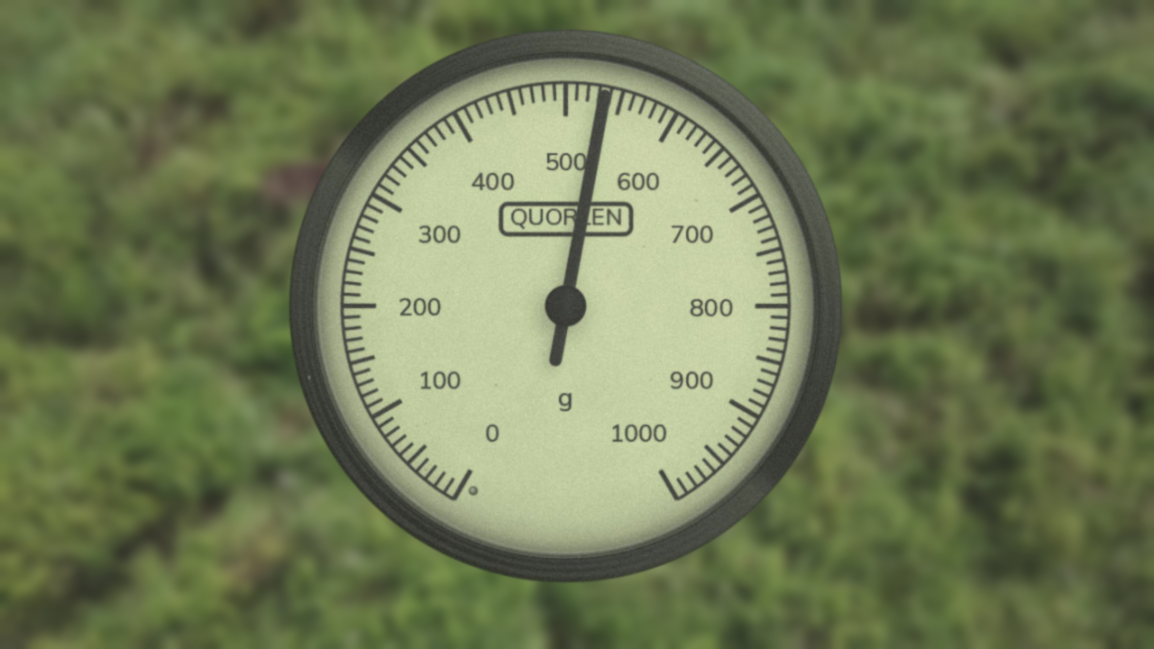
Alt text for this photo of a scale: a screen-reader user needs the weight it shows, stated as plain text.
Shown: 535 g
